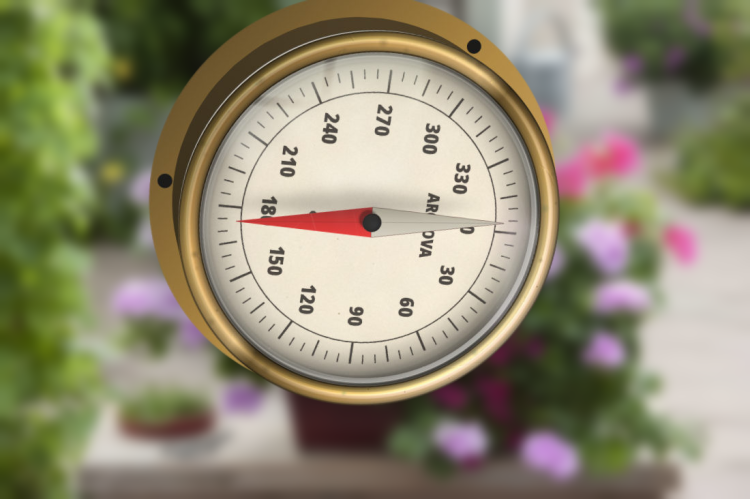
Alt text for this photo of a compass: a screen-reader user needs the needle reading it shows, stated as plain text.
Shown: 175 °
